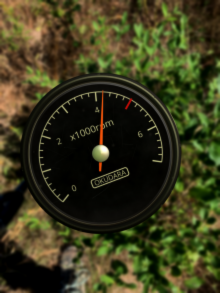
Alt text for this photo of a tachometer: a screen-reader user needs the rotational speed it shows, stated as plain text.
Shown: 4200 rpm
